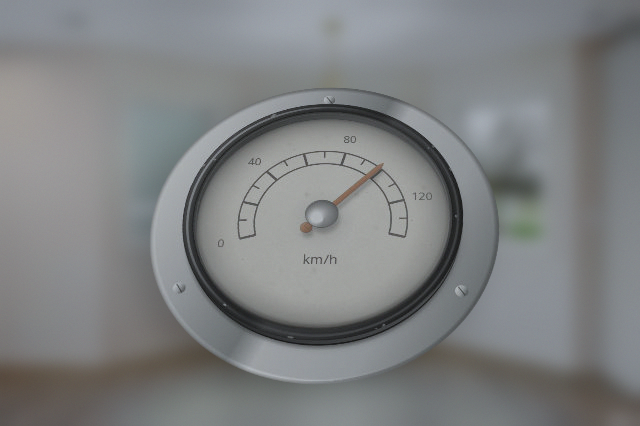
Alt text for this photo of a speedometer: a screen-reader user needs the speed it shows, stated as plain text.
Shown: 100 km/h
